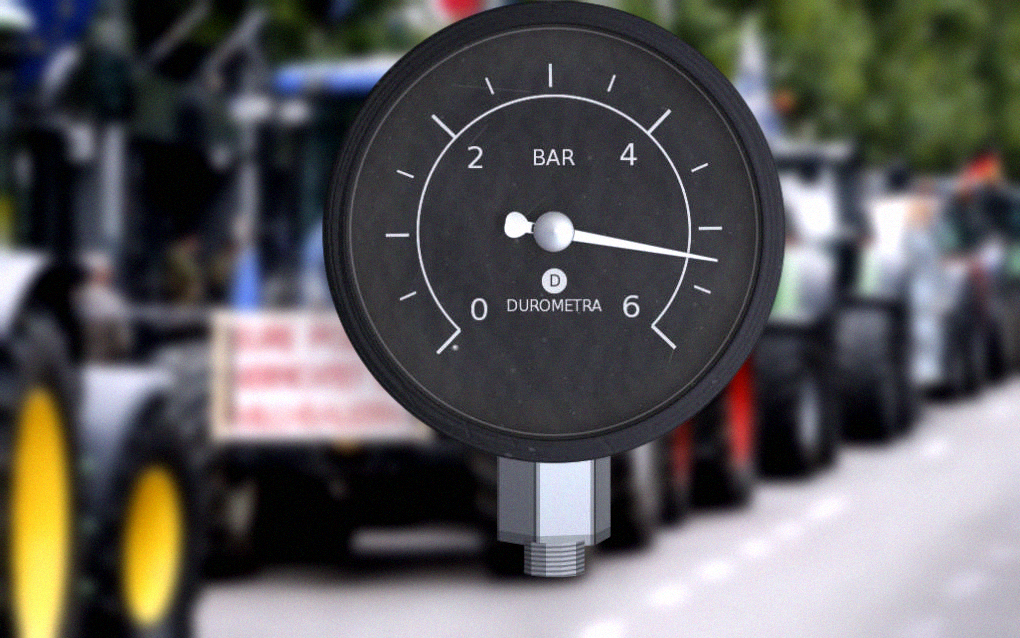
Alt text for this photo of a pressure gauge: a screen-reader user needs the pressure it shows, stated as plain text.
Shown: 5.25 bar
